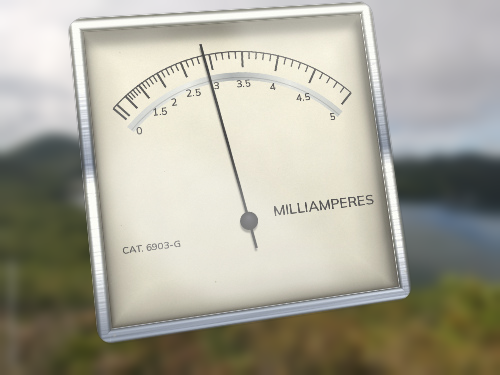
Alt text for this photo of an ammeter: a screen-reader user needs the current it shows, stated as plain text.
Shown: 2.9 mA
